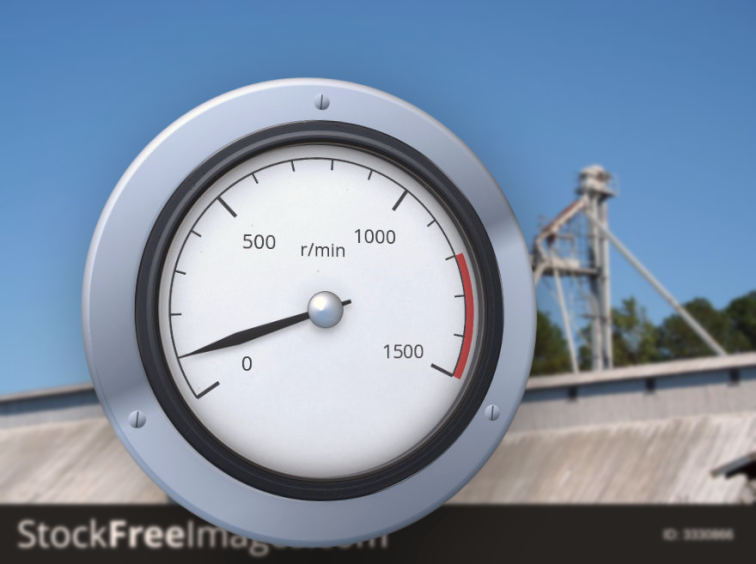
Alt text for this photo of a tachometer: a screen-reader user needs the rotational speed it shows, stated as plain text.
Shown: 100 rpm
